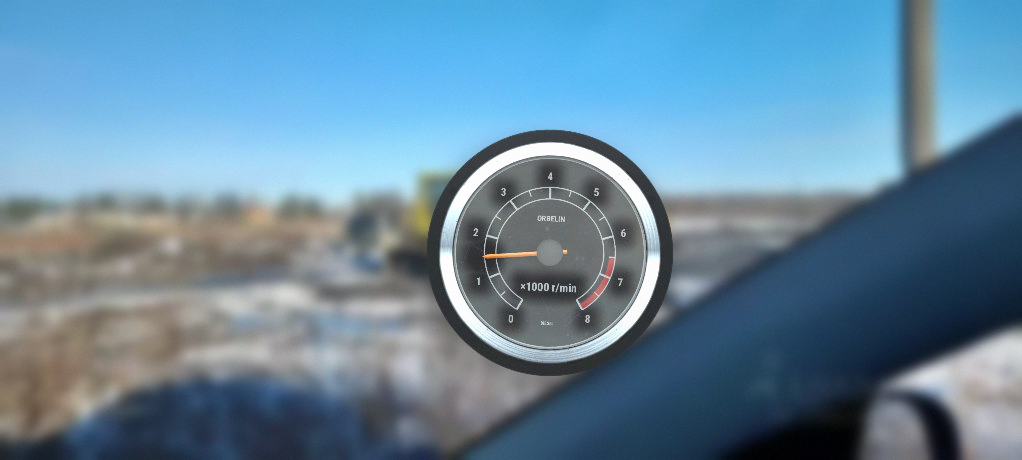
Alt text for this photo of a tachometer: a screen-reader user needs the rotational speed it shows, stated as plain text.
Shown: 1500 rpm
